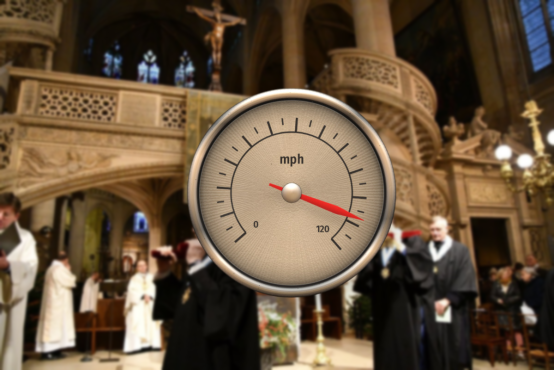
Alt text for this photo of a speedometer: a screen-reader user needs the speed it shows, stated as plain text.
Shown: 107.5 mph
